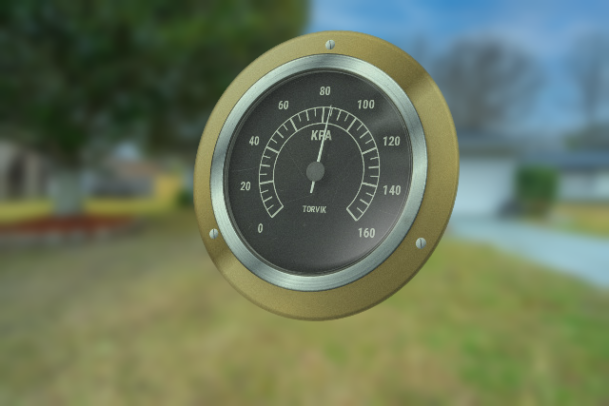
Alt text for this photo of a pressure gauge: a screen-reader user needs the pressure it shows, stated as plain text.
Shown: 85 kPa
